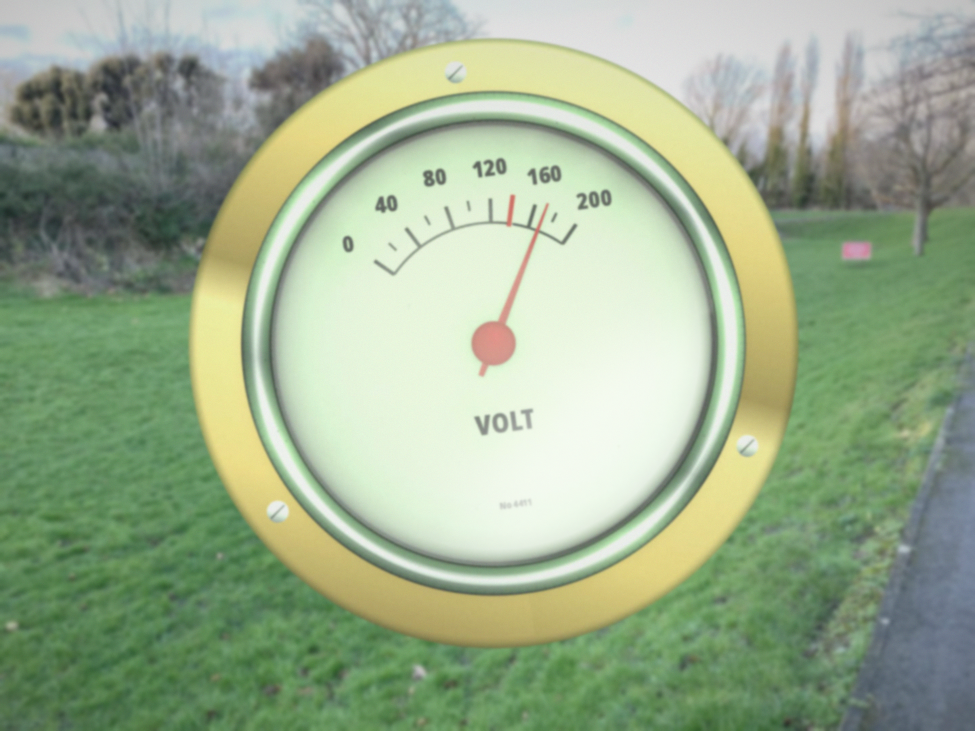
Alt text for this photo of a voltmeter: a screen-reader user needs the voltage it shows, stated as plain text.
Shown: 170 V
